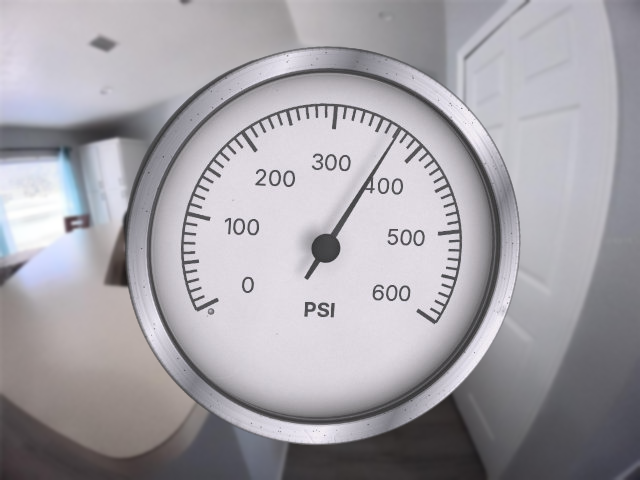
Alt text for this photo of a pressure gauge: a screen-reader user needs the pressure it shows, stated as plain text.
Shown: 370 psi
